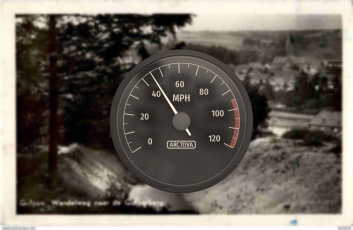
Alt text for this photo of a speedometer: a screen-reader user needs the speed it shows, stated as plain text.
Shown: 45 mph
